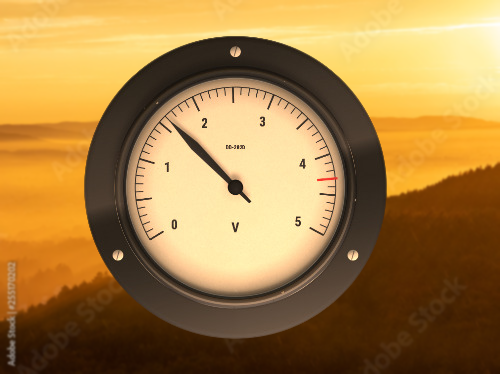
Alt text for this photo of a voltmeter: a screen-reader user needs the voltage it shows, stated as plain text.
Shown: 1.6 V
